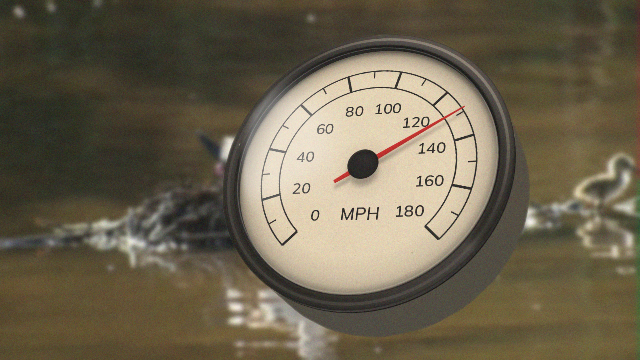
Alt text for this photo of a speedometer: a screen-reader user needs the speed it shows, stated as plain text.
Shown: 130 mph
